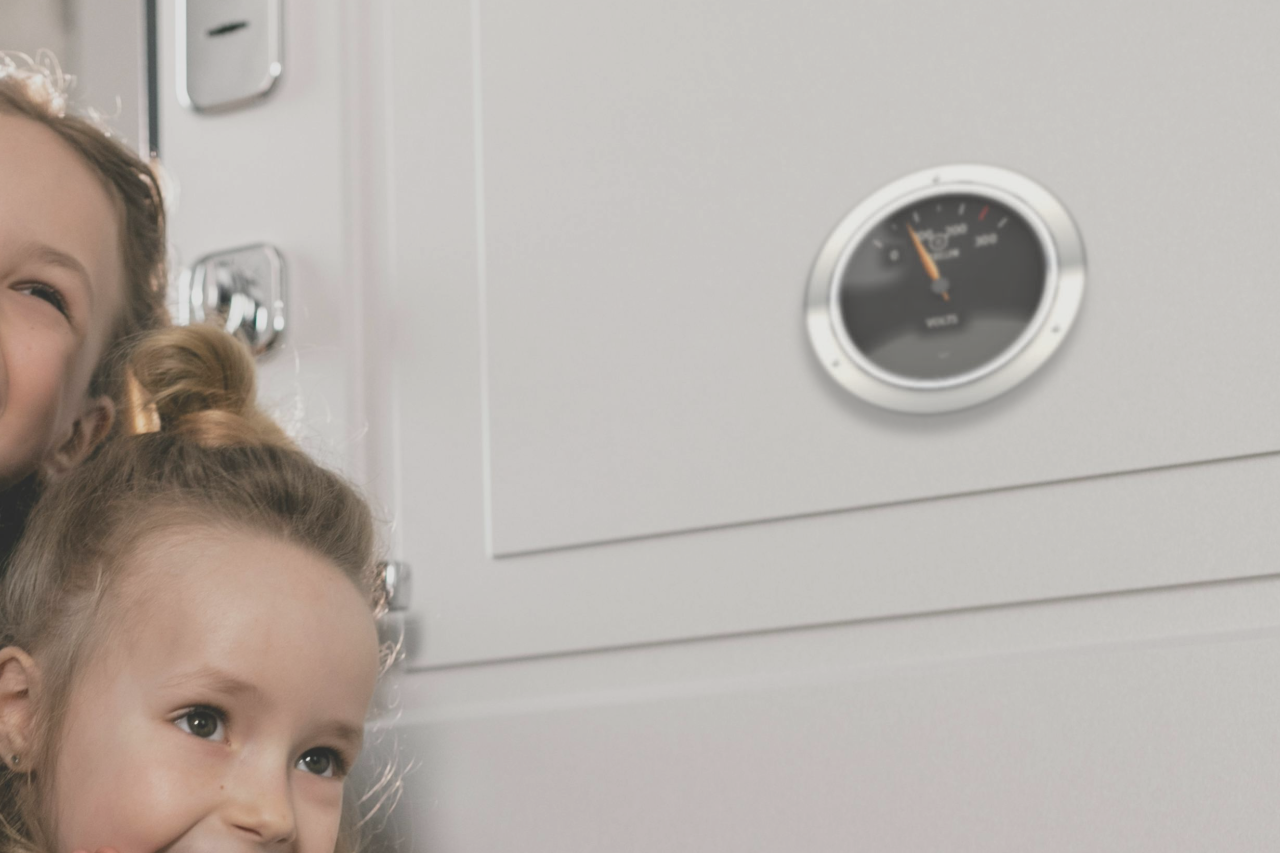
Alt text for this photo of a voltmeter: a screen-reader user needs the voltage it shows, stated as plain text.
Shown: 75 V
